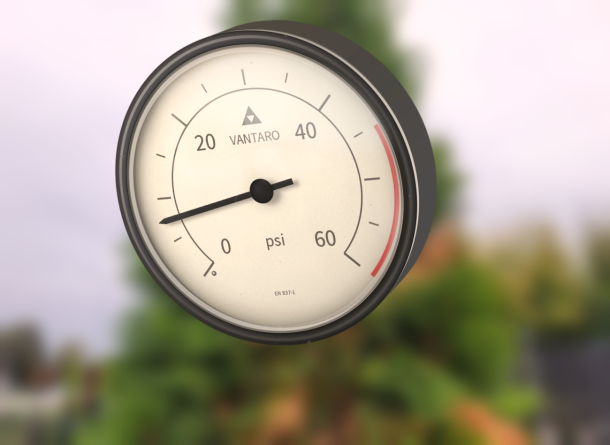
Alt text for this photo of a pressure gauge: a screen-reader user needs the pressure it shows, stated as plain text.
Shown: 7.5 psi
